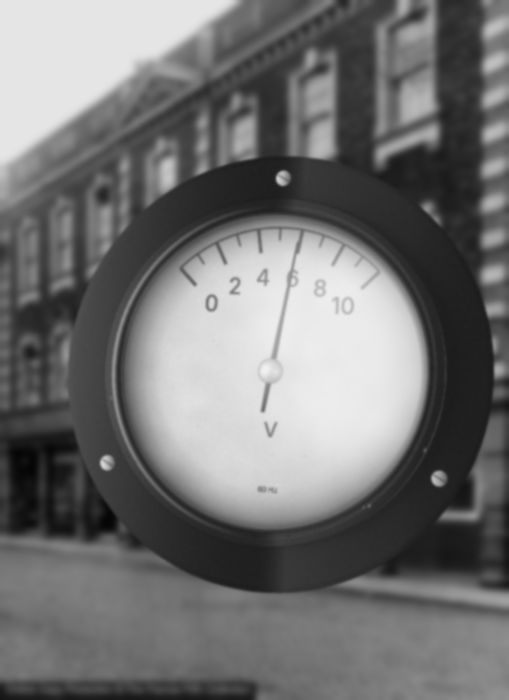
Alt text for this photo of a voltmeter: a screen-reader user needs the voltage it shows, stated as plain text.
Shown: 6 V
